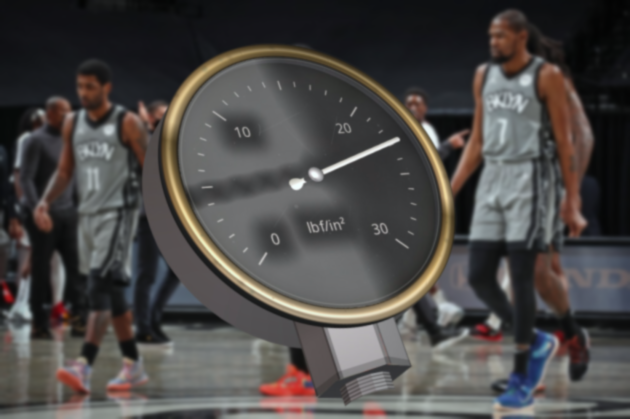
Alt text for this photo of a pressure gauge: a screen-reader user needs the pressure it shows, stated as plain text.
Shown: 23 psi
